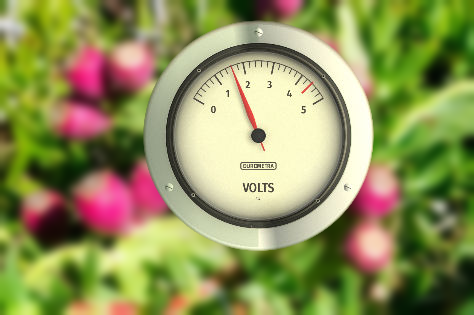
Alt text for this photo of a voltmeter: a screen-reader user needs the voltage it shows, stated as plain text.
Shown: 1.6 V
